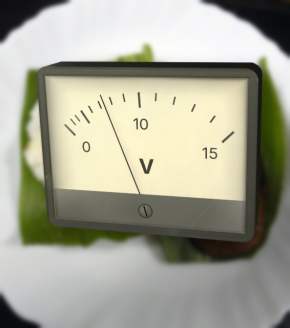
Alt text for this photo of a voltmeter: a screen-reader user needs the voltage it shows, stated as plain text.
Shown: 7.5 V
